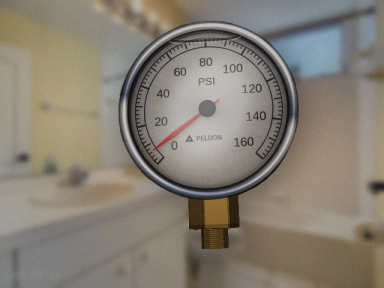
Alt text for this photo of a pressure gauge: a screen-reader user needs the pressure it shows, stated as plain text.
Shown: 6 psi
